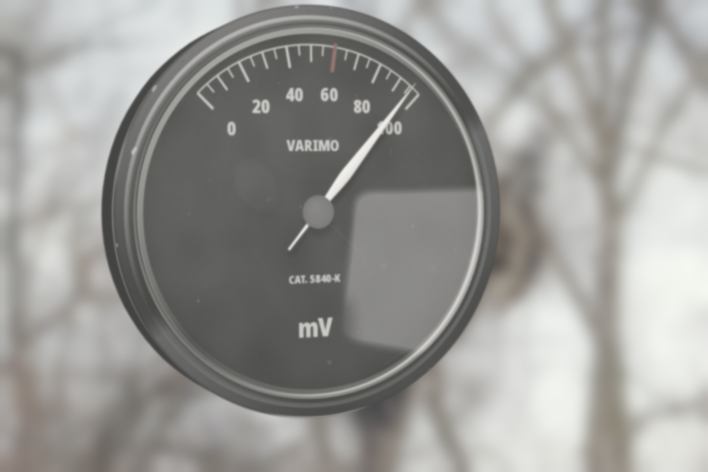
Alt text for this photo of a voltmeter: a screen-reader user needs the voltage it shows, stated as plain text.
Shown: 95 mV
